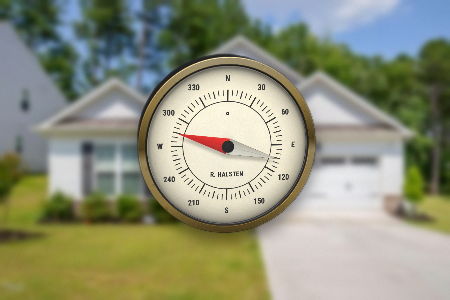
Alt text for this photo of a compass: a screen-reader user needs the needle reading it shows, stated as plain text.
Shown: 285 °
